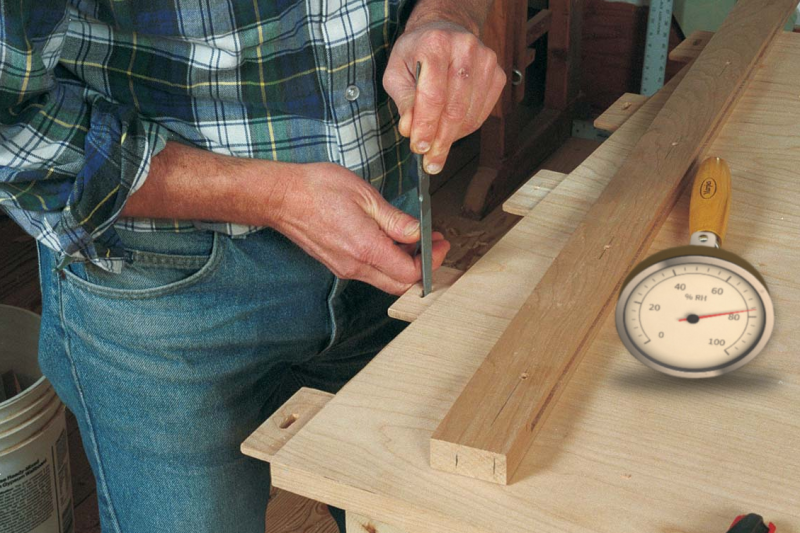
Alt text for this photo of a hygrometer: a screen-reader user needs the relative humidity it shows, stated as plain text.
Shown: 76 %
